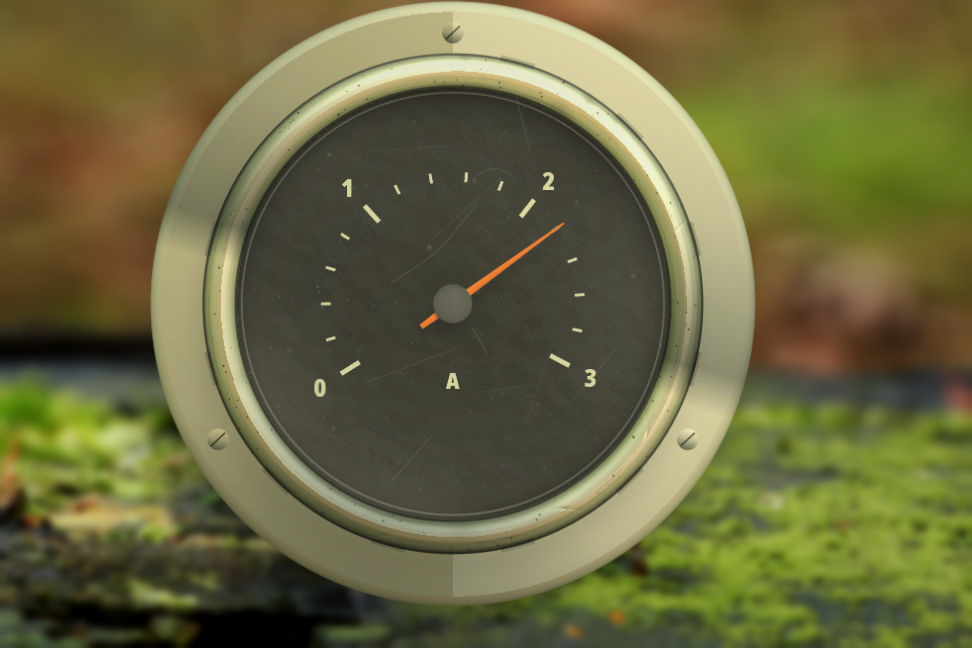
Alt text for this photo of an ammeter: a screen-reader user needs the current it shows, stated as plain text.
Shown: 2.2 A
